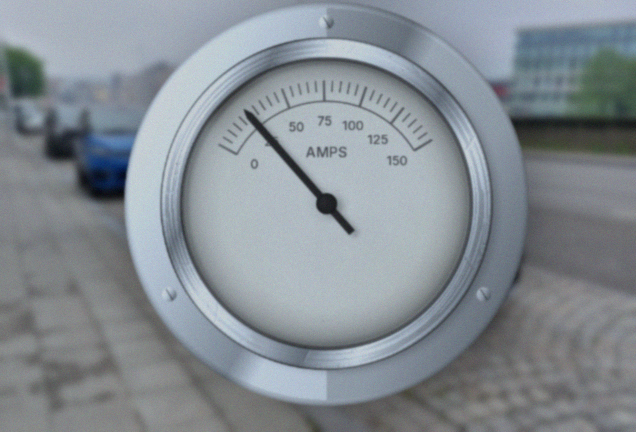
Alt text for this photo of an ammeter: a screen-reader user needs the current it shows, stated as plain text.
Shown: 25 A
